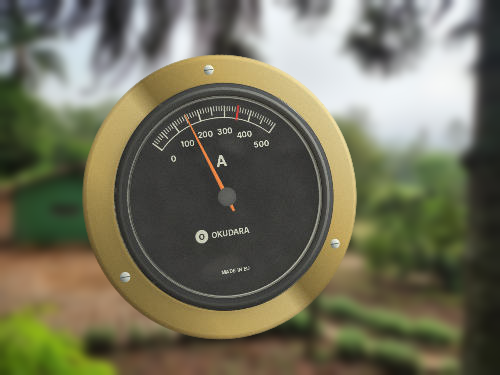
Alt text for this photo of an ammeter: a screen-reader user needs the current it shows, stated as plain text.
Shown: 150 A
